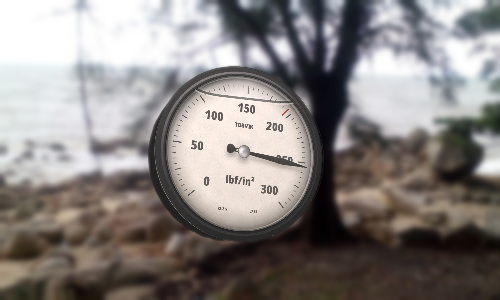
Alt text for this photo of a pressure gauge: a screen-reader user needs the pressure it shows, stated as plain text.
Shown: 255 psi
